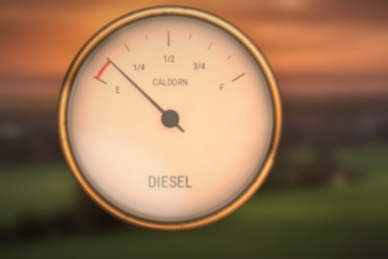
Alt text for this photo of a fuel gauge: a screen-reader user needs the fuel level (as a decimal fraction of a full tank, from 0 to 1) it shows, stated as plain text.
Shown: 0.125
